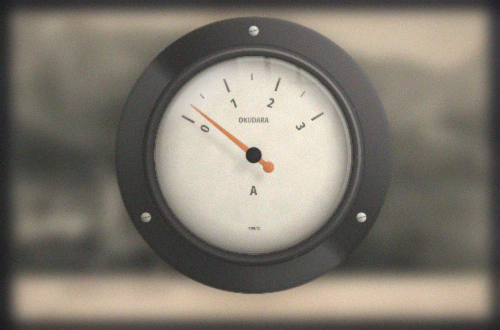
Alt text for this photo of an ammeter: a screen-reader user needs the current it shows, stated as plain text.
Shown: 0.25 A
